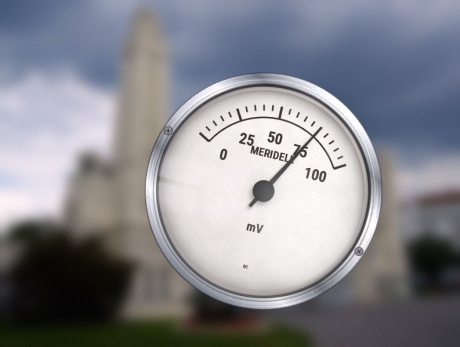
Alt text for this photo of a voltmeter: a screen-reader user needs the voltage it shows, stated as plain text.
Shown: 75 mV
